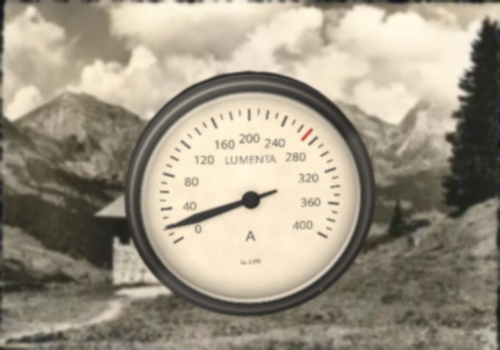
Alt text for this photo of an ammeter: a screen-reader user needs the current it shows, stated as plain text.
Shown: 20 A
